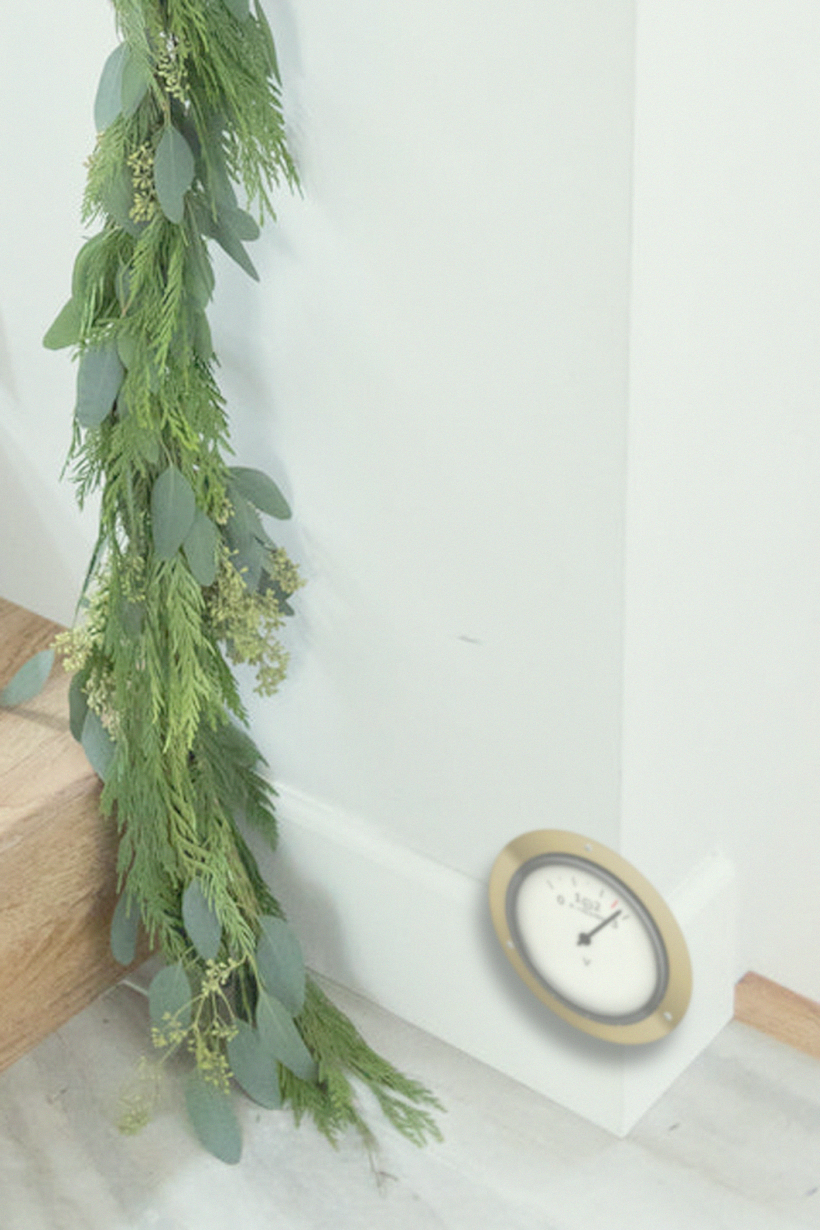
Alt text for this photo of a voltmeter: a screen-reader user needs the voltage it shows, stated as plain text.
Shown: 2.75 V
